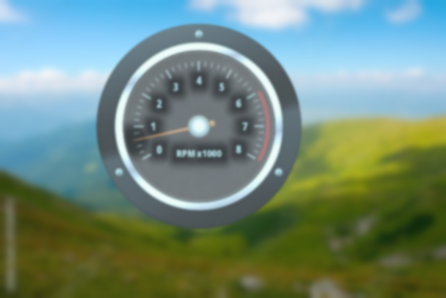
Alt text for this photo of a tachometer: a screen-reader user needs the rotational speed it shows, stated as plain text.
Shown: 600 rpm
